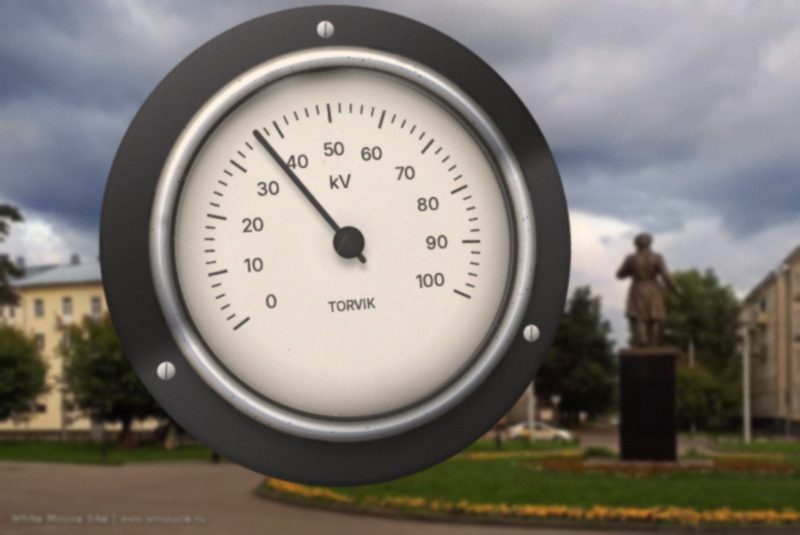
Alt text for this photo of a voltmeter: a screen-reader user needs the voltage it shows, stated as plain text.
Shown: 36 kV
